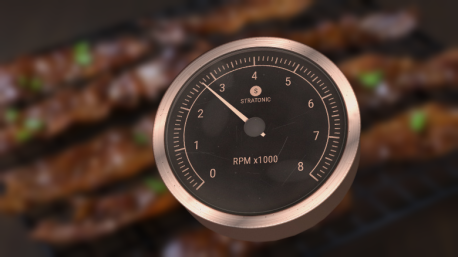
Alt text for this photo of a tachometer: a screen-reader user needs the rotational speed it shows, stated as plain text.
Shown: 2700 rpm
